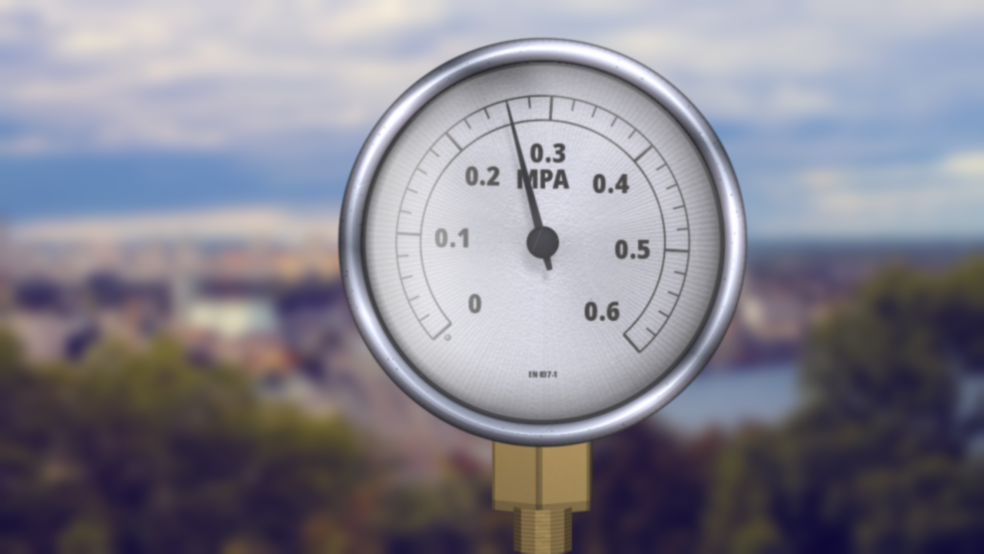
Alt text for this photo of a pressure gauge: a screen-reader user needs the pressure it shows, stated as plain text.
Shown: 0.26 MPa
